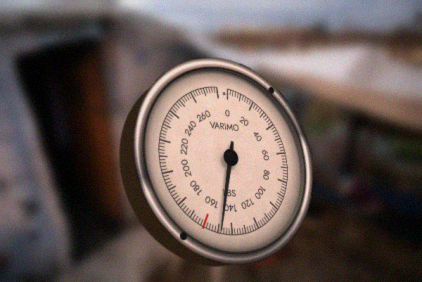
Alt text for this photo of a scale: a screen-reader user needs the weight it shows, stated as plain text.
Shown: 150 lb
